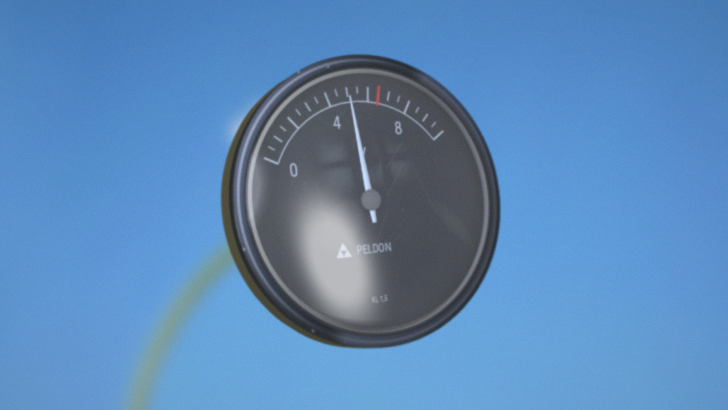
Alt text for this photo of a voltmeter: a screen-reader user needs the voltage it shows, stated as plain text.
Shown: 5 V
